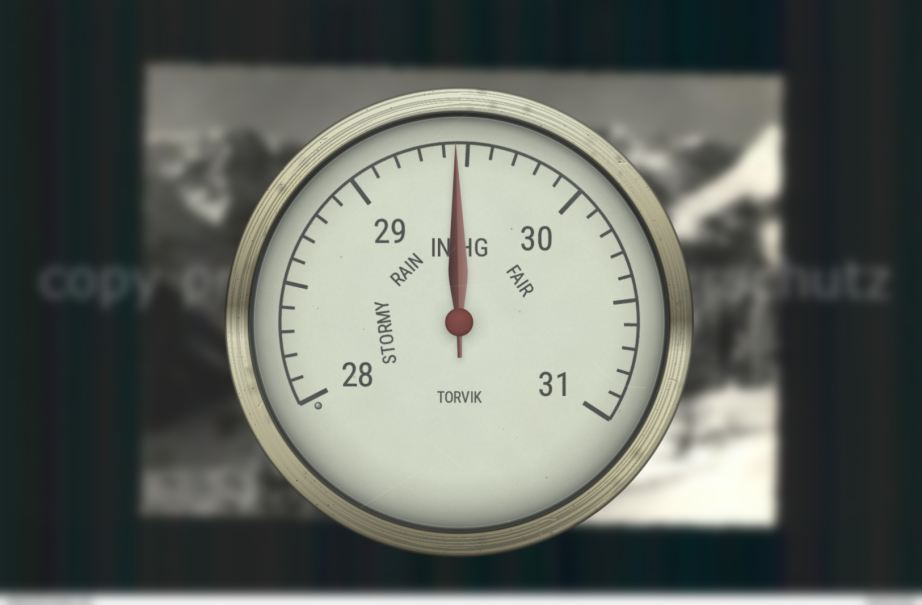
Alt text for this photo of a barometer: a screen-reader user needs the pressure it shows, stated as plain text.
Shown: 29.45 inHg
